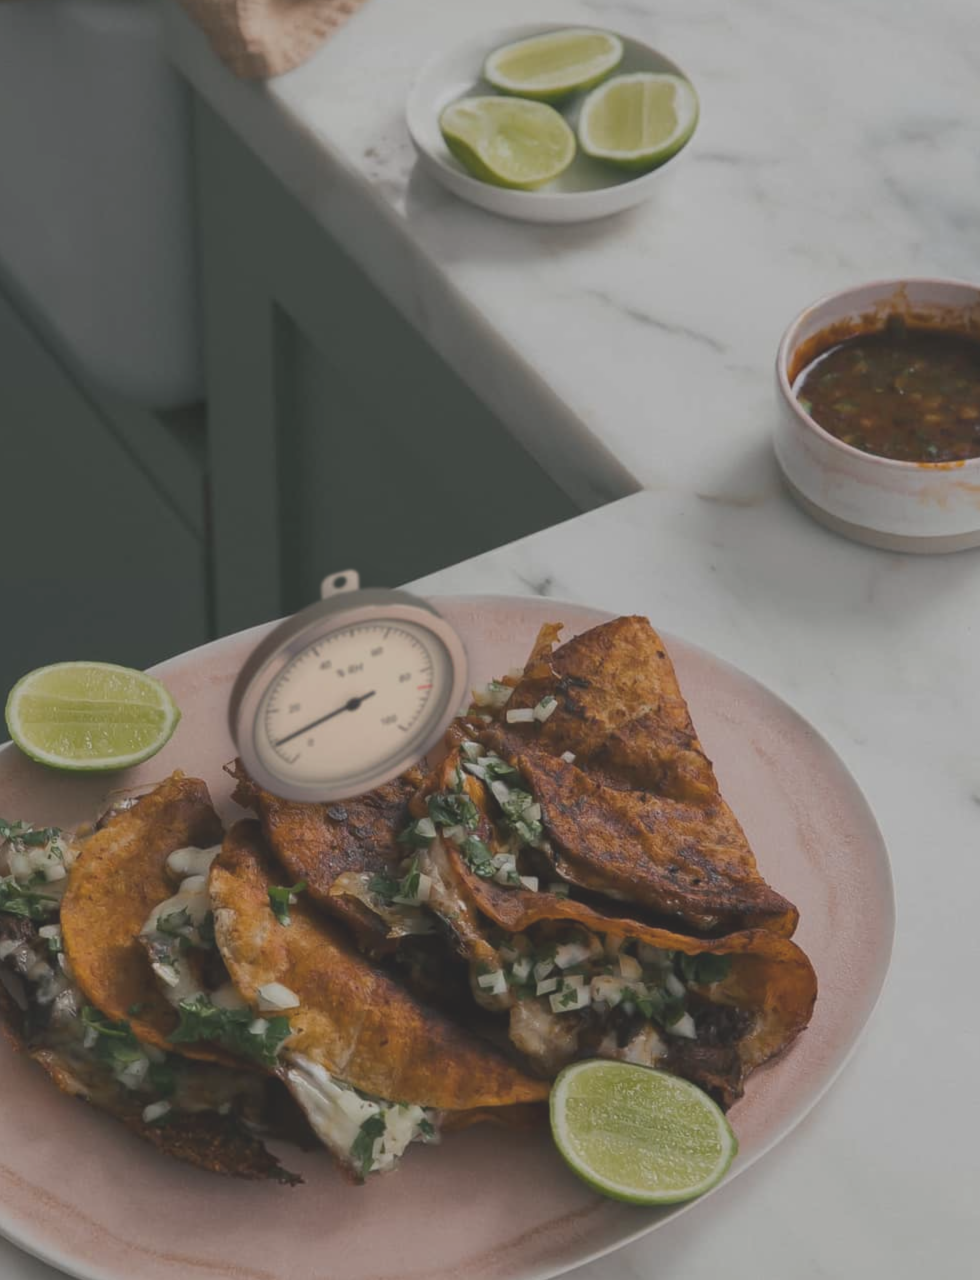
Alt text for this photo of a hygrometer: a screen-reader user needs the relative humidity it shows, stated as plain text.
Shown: 10 %
